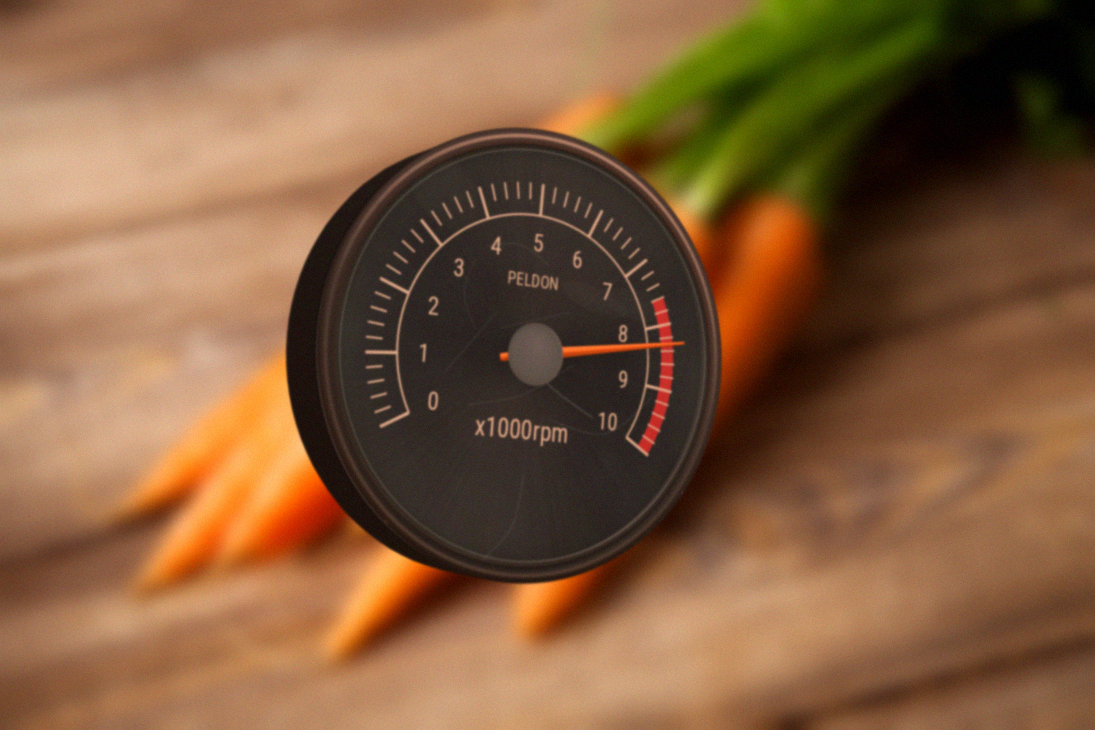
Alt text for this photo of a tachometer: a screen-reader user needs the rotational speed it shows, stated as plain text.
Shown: 8300 rpm
